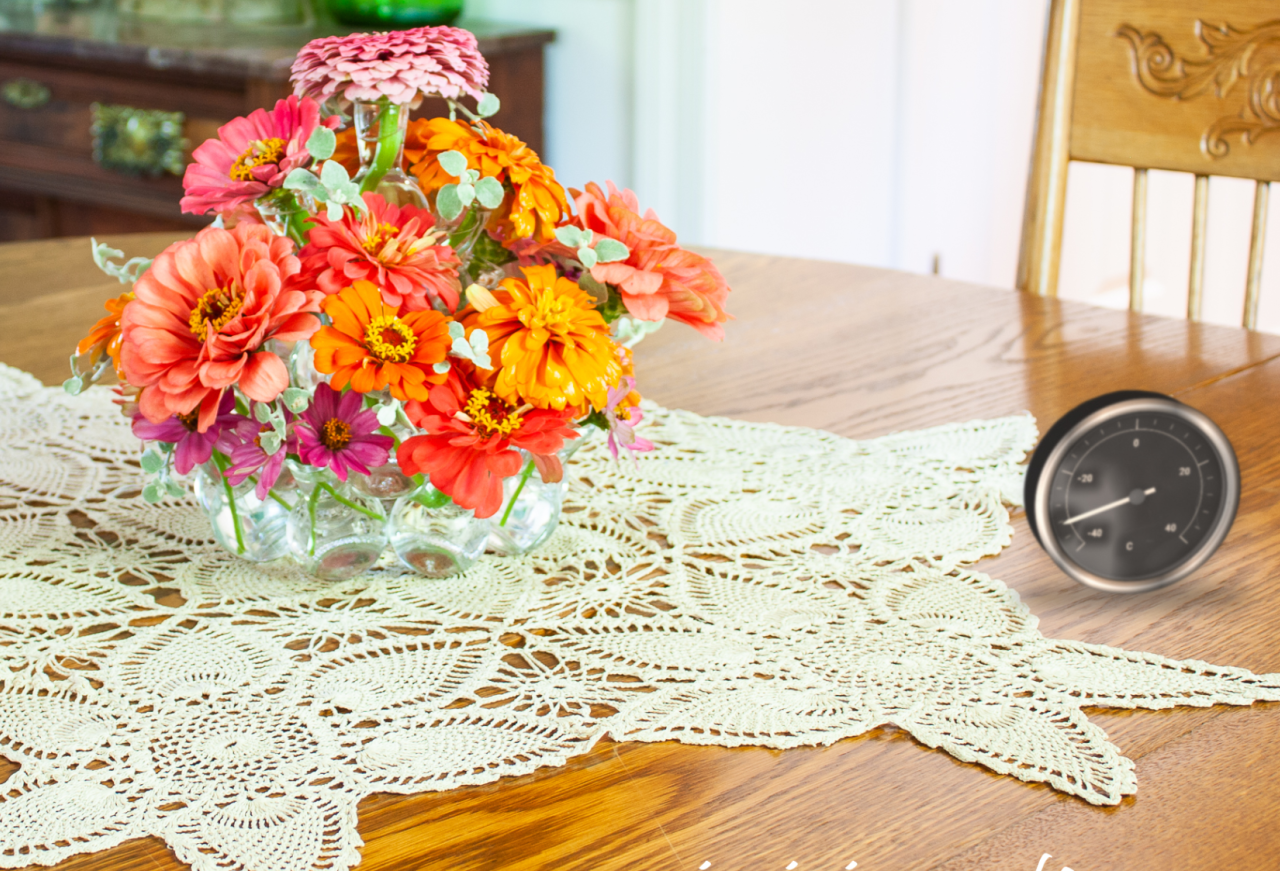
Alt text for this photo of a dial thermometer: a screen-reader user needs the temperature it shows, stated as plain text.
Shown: -32 °C
